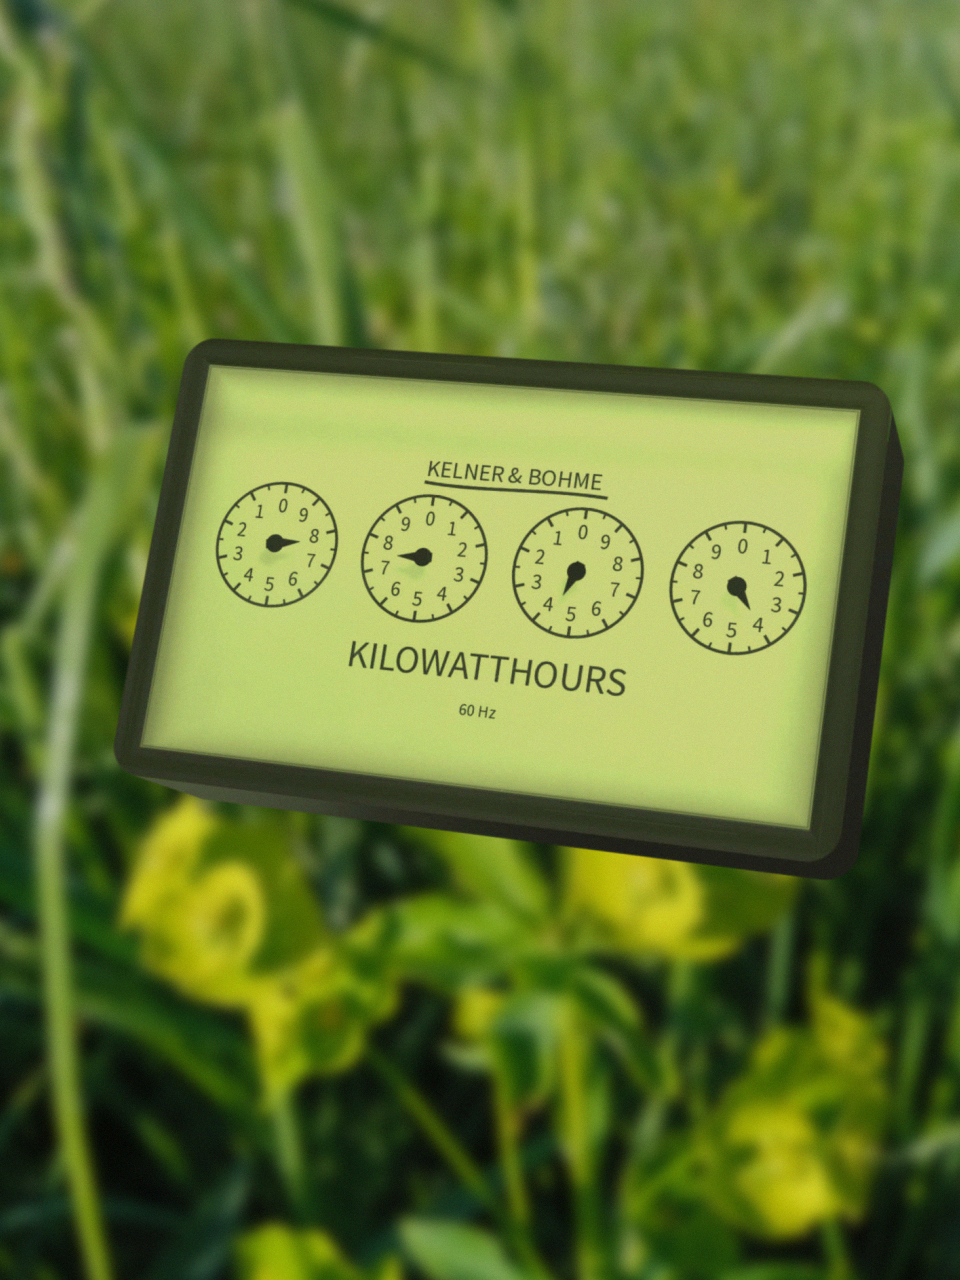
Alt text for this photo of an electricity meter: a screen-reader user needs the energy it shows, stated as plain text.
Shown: 7744 kWh
